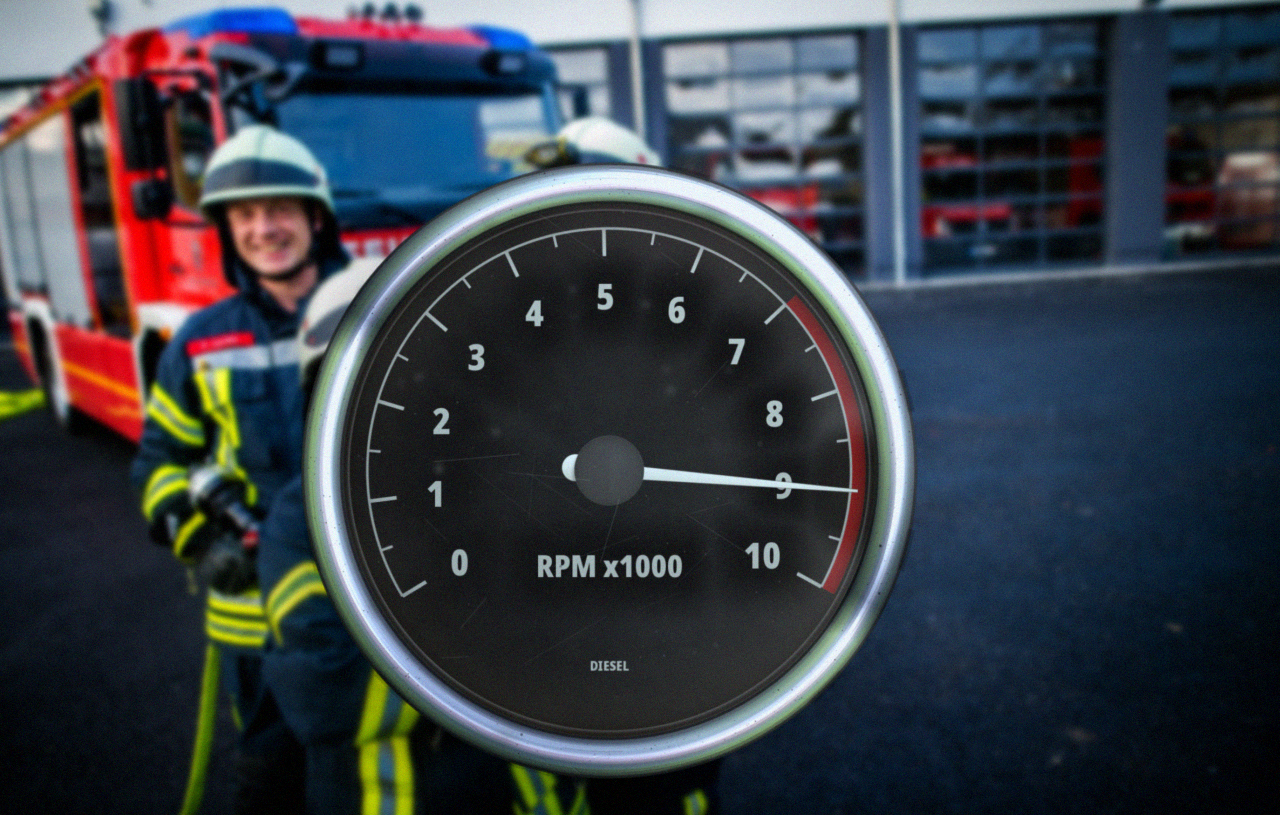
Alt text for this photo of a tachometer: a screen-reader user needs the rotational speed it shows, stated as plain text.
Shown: 9000 rpm
